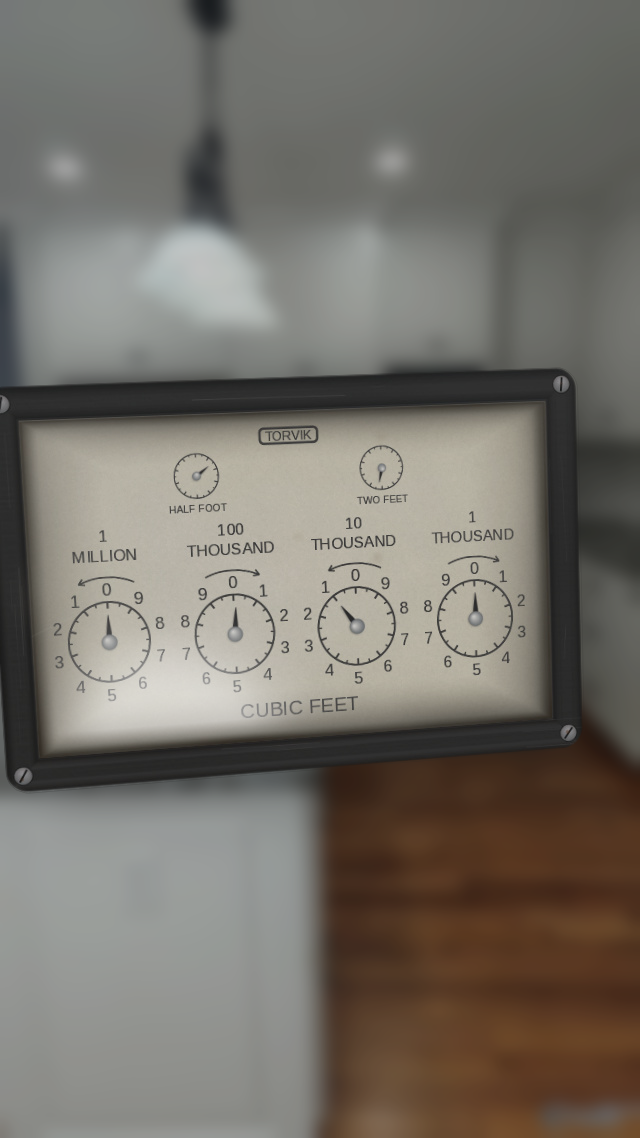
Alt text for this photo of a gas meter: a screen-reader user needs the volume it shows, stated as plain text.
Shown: 1000 ft³
